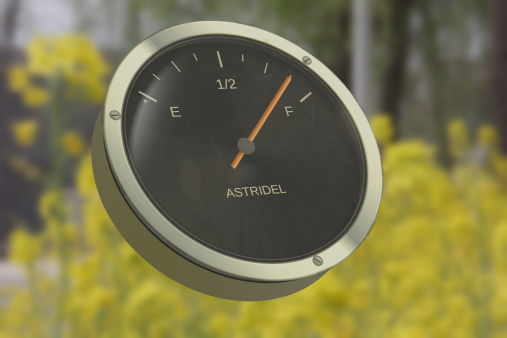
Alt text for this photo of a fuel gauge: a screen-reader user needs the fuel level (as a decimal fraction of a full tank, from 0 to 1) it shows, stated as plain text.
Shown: 0.875
